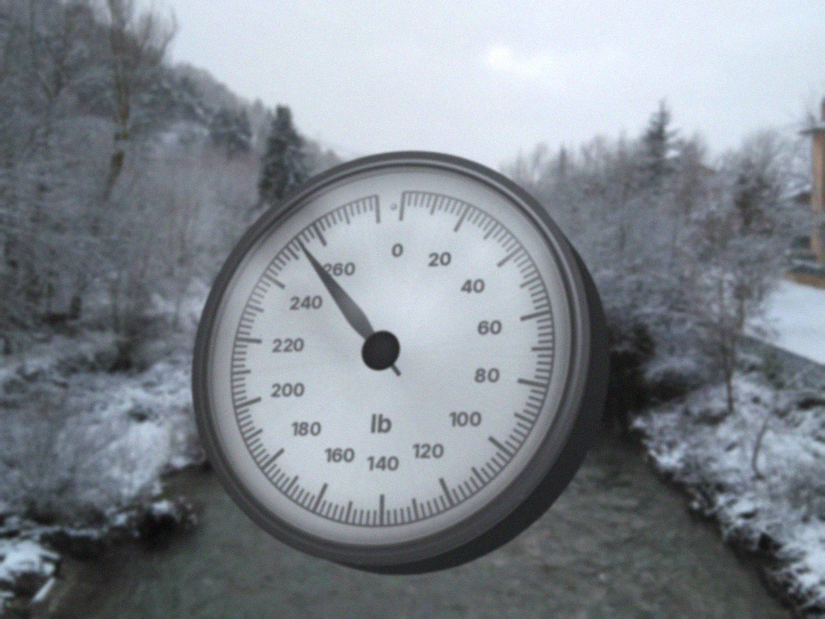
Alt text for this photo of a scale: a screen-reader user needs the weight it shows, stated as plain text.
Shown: 254 lb
